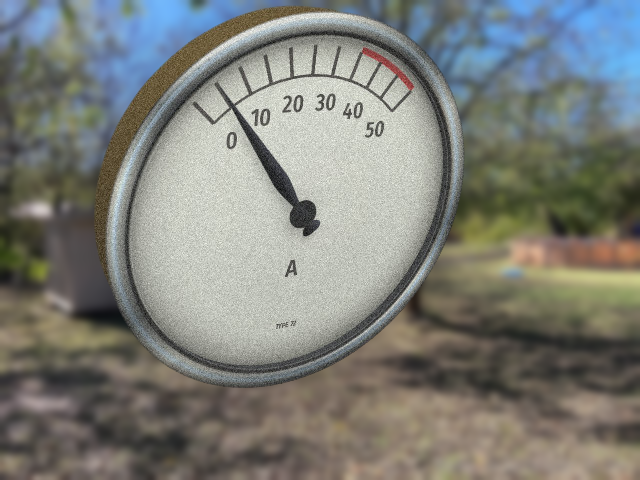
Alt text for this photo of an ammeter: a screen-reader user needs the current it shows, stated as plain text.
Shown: 5 A
